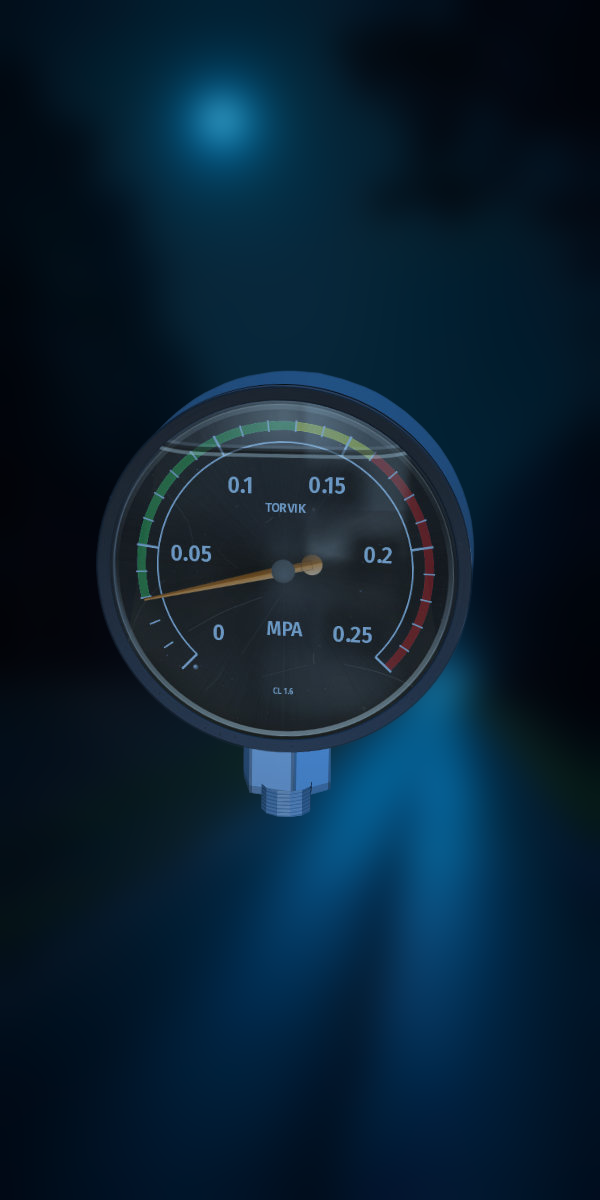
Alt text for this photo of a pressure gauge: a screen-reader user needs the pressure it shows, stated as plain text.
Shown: 0.03 MPa
